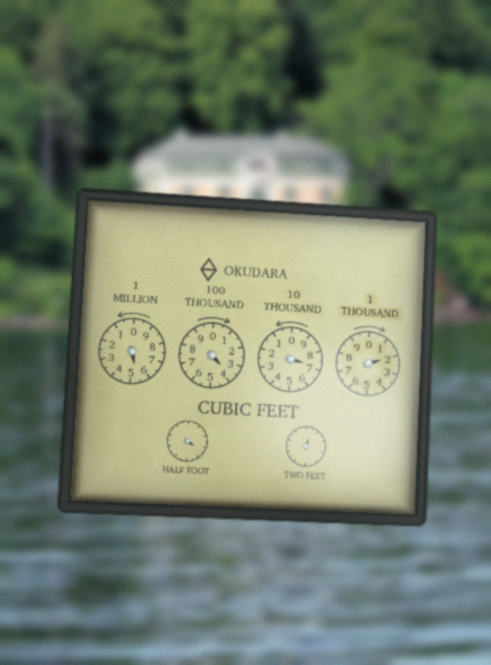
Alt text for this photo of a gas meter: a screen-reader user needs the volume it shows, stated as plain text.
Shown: 537200 ft³
